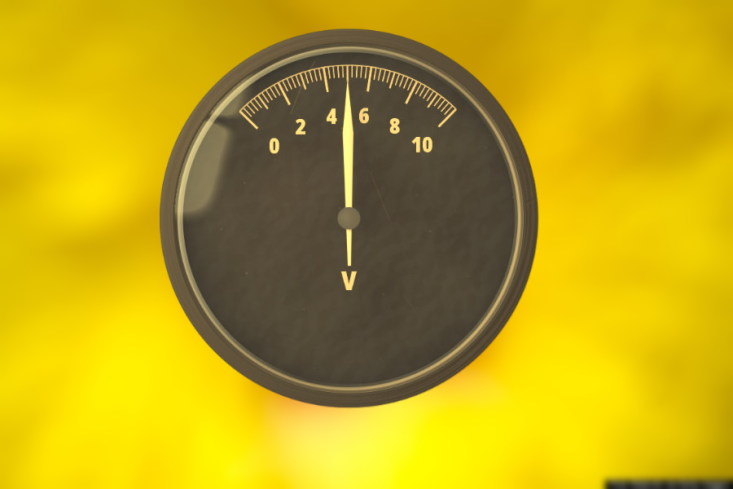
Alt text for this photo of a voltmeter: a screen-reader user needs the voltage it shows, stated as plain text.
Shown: 5 V
